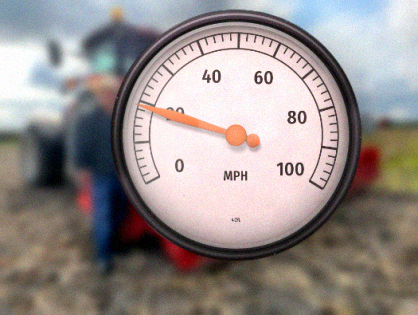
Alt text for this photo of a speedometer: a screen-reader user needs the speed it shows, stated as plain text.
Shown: 19 mph
